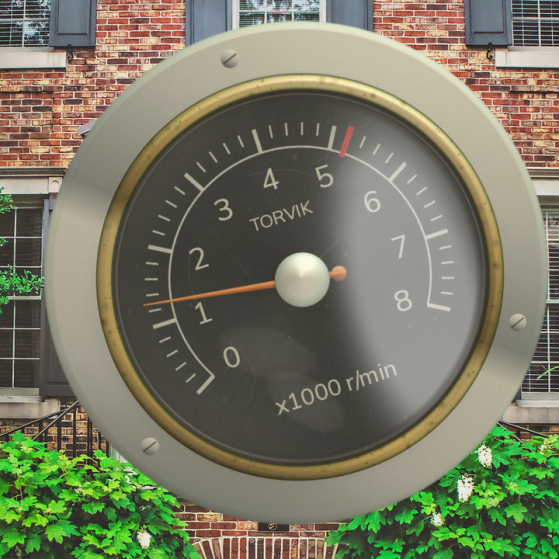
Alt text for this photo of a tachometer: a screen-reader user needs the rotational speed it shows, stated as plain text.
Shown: 1300 rpm
